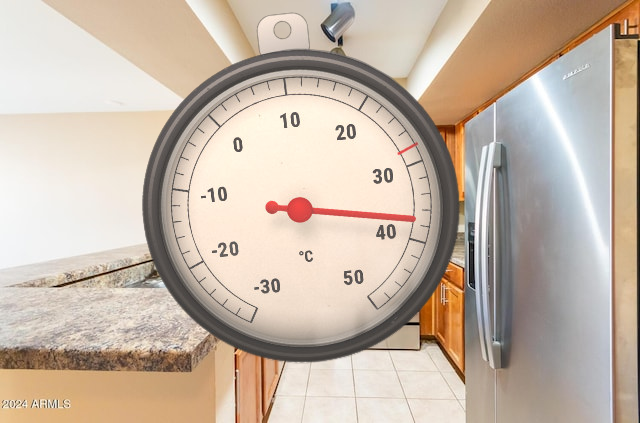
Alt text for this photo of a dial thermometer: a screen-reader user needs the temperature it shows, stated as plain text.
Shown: 37 °C
